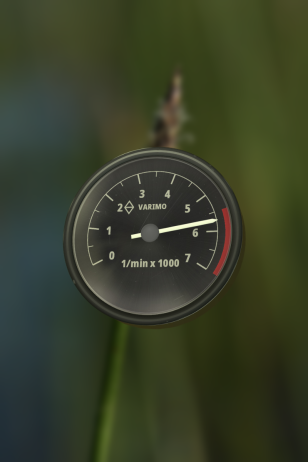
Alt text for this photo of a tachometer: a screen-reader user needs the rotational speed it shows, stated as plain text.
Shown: 5750 rpm
